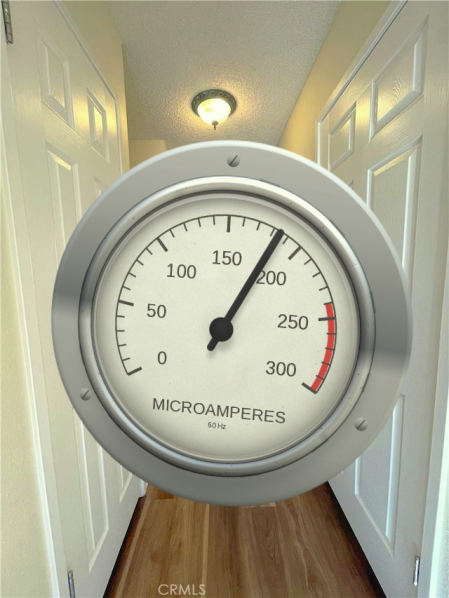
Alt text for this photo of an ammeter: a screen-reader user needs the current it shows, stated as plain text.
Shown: 185 µA
